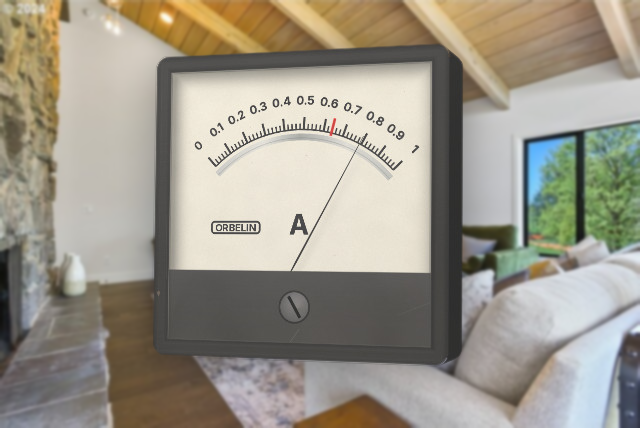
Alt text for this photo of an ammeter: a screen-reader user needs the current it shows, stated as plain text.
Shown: 0.8 A
